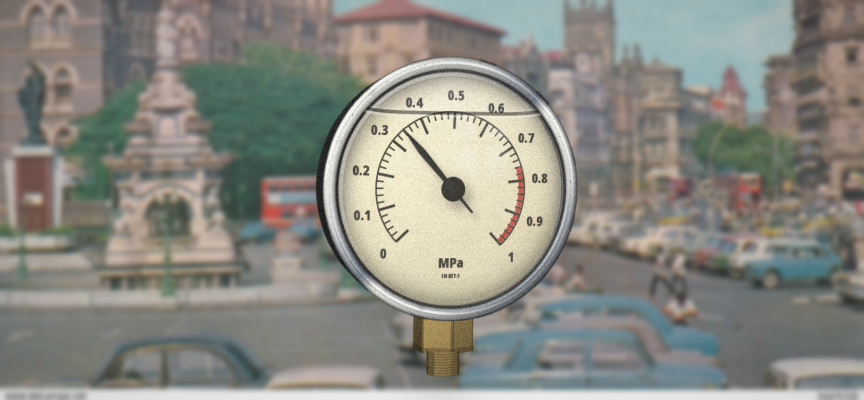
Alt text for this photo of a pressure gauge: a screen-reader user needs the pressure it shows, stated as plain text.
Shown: 0.34 MPa
